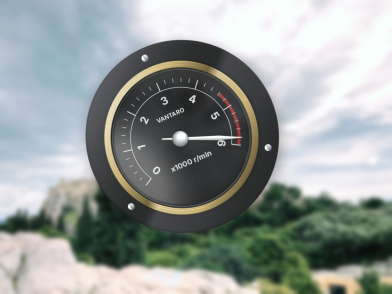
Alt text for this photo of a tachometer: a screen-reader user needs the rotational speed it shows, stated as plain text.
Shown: 5800 rpm
